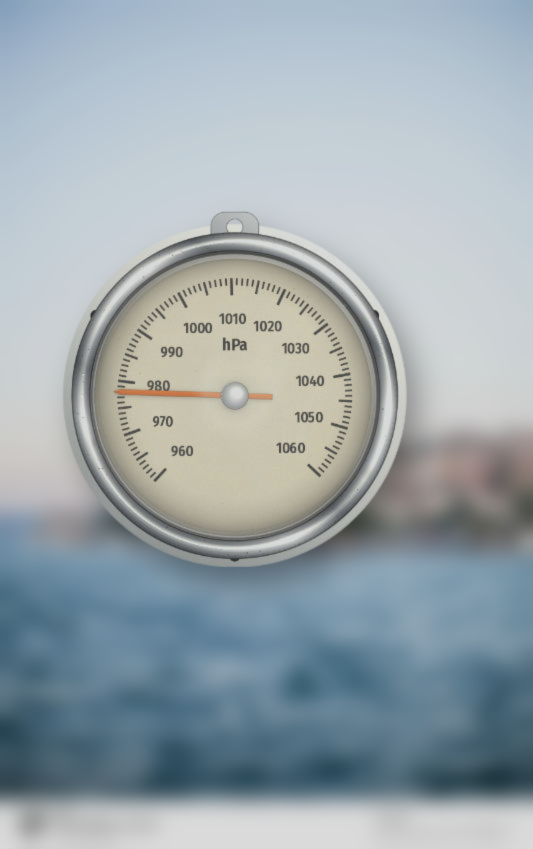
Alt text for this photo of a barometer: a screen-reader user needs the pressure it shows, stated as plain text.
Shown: 978 hPa
